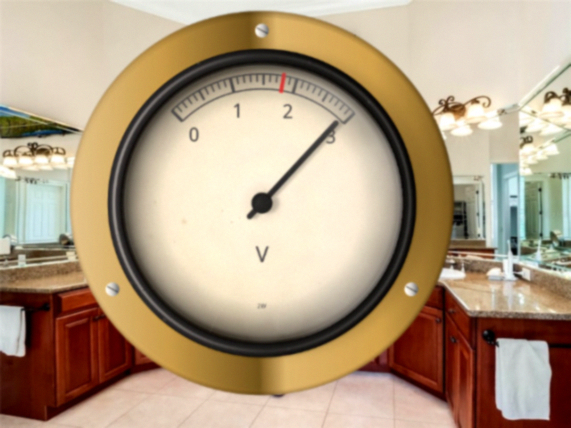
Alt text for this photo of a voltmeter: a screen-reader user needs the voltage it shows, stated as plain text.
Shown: 2.9 V
